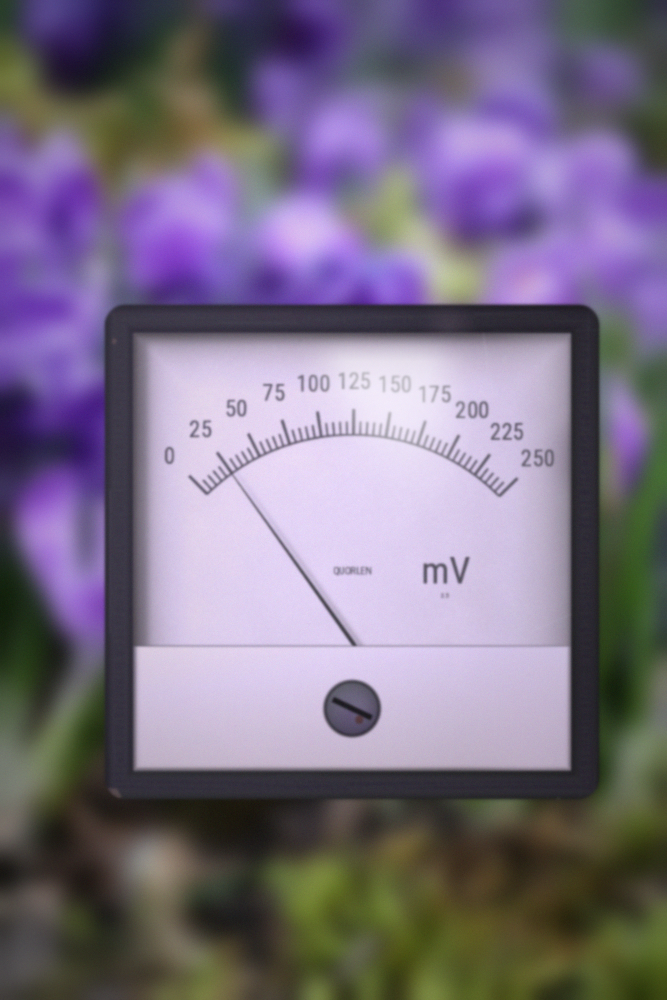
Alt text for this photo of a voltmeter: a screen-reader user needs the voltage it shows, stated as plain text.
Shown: 25 mV
